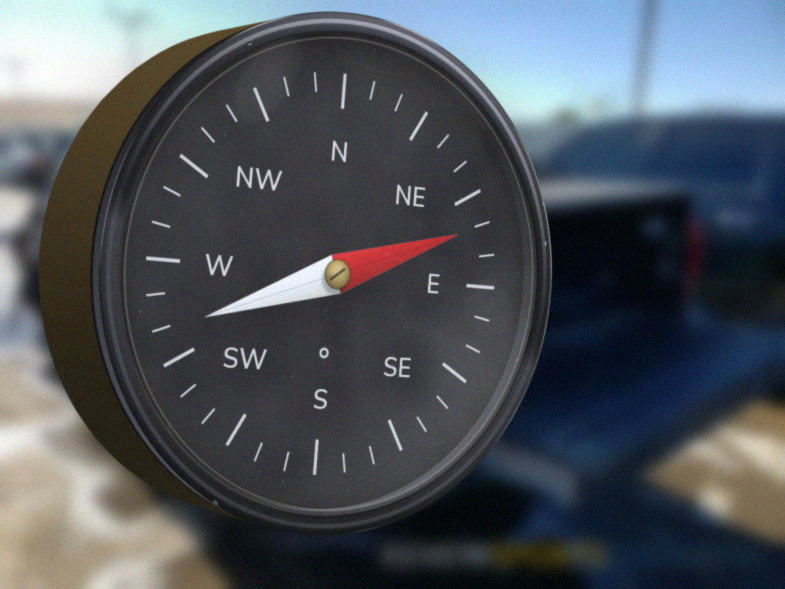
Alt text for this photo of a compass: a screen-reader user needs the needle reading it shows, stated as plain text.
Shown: 70 °
